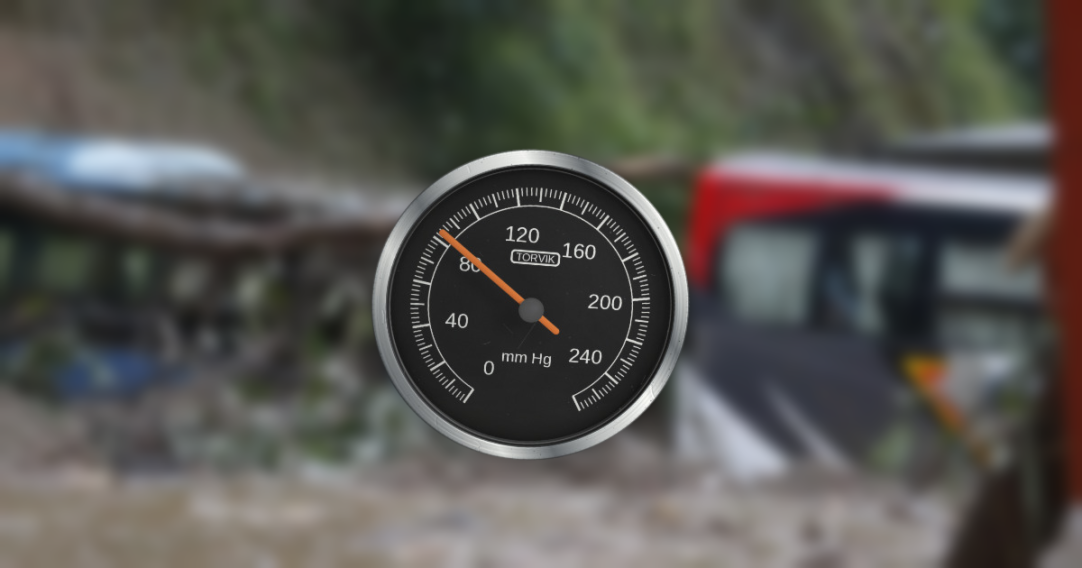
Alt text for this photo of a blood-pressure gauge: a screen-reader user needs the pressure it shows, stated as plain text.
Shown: 84 mmHg
